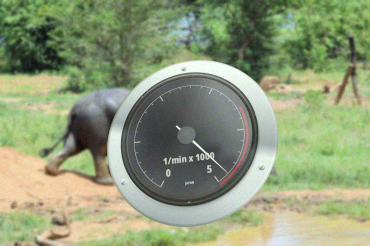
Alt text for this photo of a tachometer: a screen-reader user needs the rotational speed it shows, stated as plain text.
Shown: 4800 rpm
